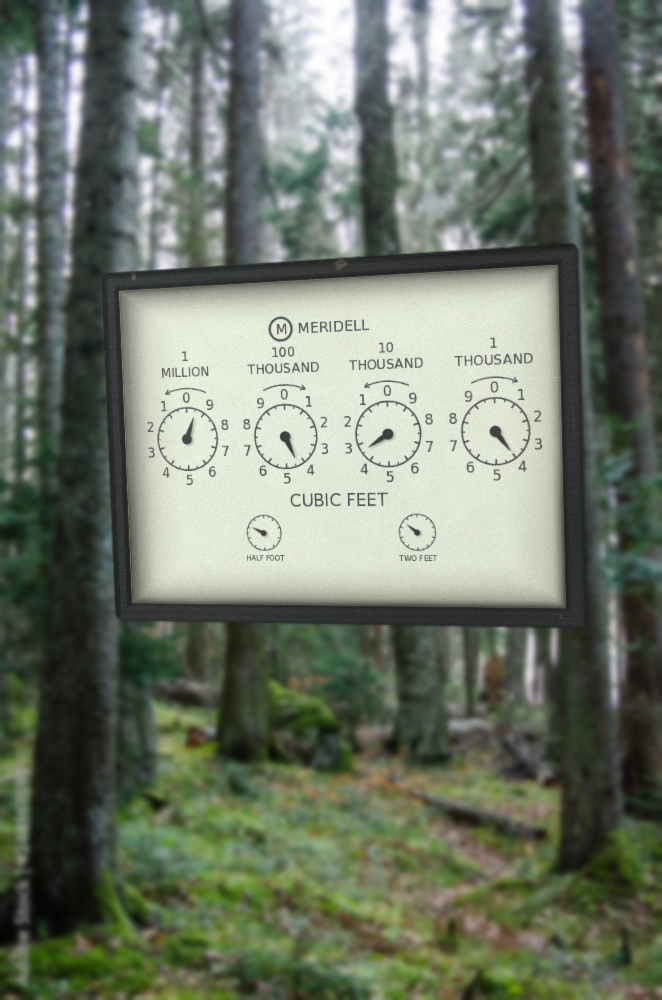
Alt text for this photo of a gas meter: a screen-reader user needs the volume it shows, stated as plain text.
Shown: 943400 ft³
